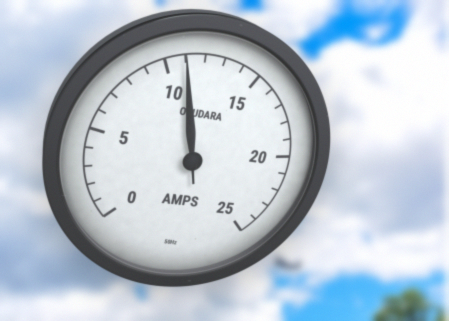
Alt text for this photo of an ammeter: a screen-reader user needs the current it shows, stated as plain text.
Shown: 11 A
